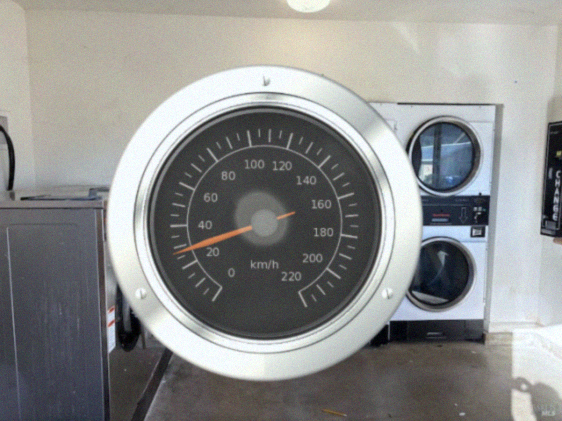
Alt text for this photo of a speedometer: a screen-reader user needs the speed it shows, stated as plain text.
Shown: 27.5 km/h
